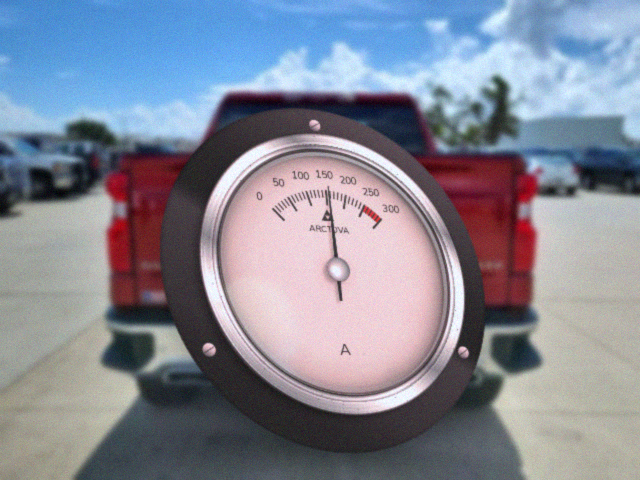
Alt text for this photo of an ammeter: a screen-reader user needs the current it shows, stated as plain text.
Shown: 150 A
